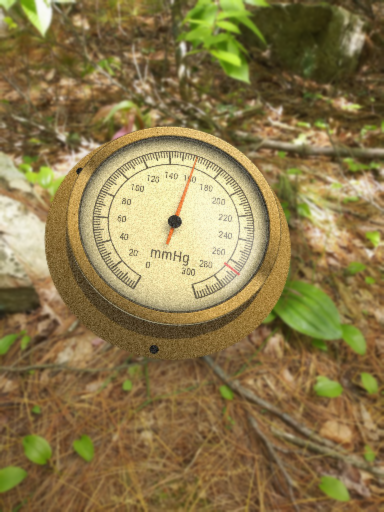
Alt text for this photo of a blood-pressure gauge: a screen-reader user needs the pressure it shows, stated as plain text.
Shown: 160 mmHg
